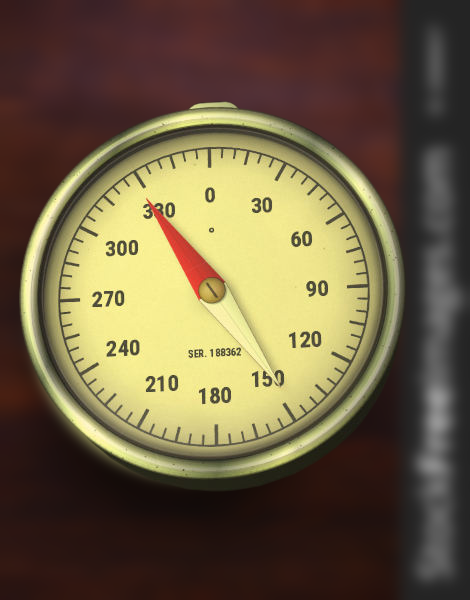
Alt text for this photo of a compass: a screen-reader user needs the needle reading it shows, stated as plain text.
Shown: 327.5 °
